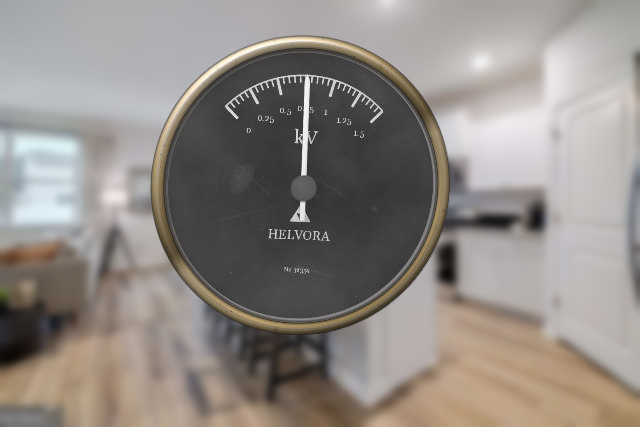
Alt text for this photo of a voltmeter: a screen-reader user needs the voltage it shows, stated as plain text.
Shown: 0.75 kV
